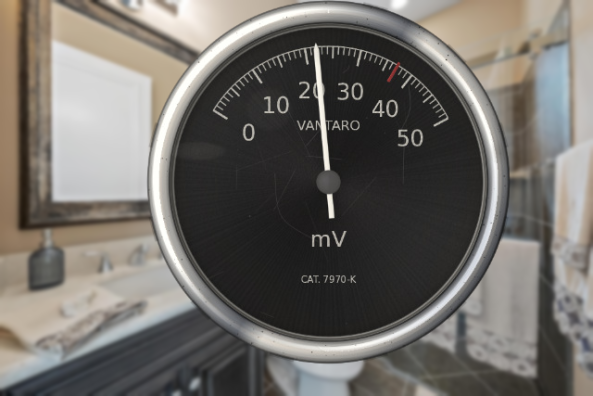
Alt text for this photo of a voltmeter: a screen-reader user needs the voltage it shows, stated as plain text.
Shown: 22 mV
